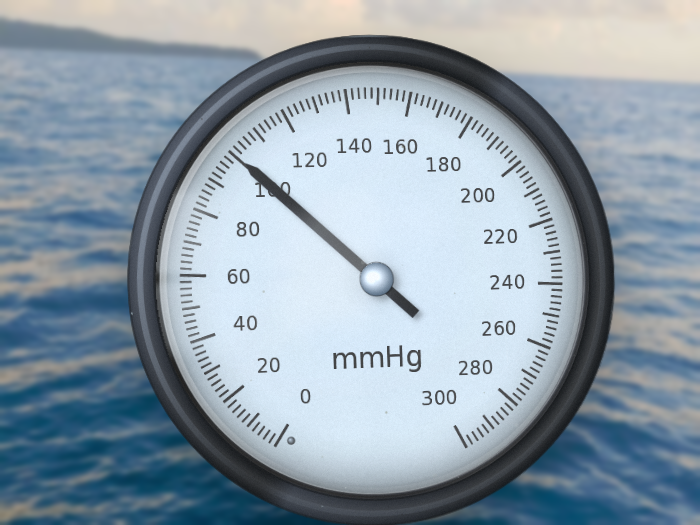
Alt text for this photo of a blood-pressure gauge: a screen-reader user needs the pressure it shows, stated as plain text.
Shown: 100 mmHg
